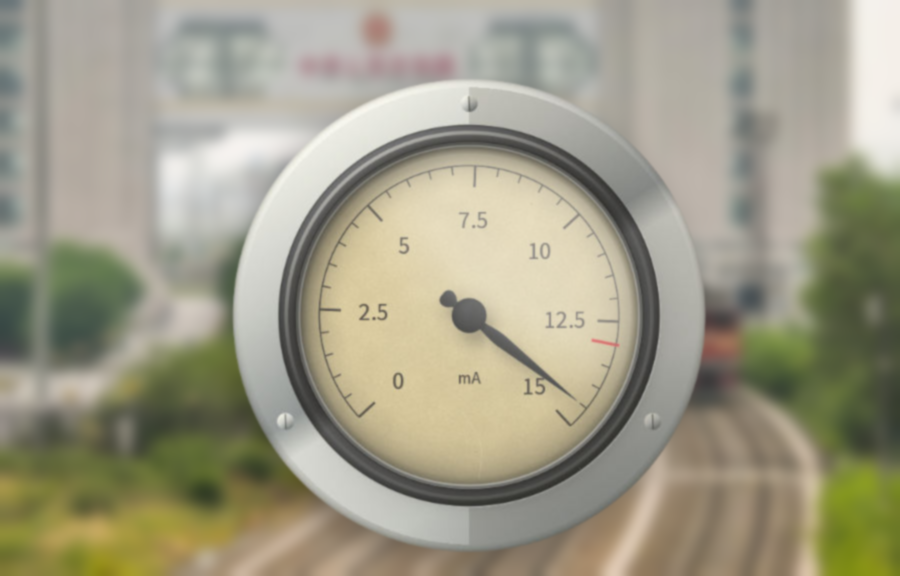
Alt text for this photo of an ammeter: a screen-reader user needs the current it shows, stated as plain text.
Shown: 14.5 mA
